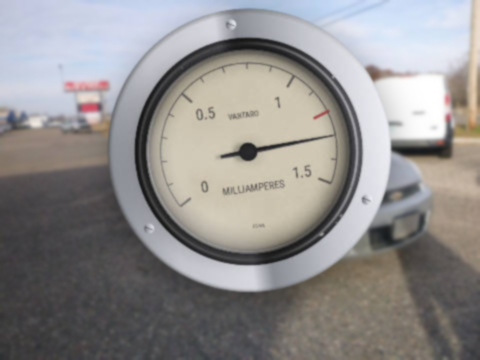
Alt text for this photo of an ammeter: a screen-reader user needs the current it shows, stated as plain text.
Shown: 1.3 mA
